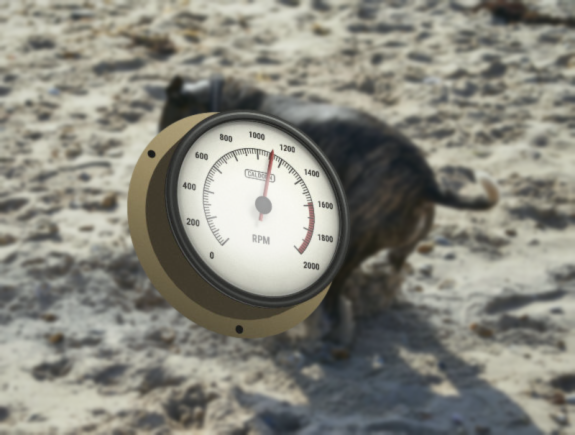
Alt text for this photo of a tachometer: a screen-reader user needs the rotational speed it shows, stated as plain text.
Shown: 1100 rpm
